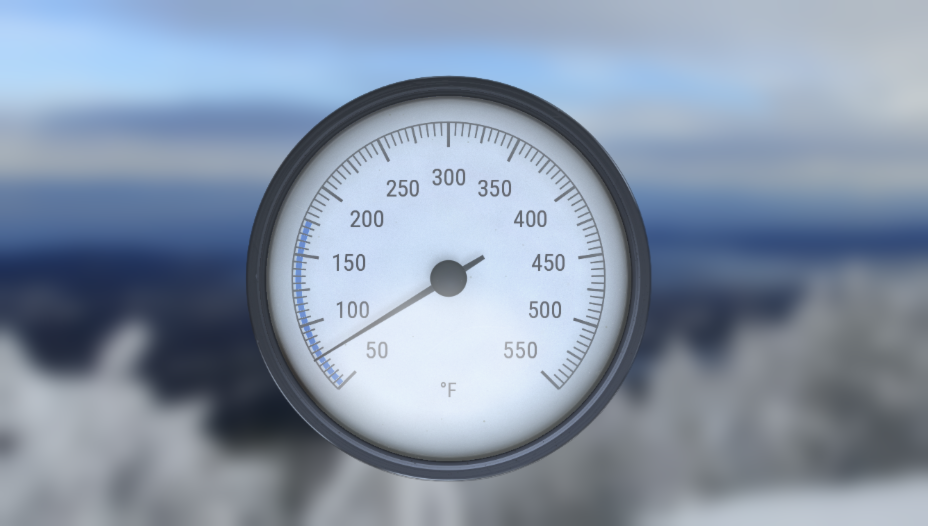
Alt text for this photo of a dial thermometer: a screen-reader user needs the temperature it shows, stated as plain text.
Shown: 75 °F
